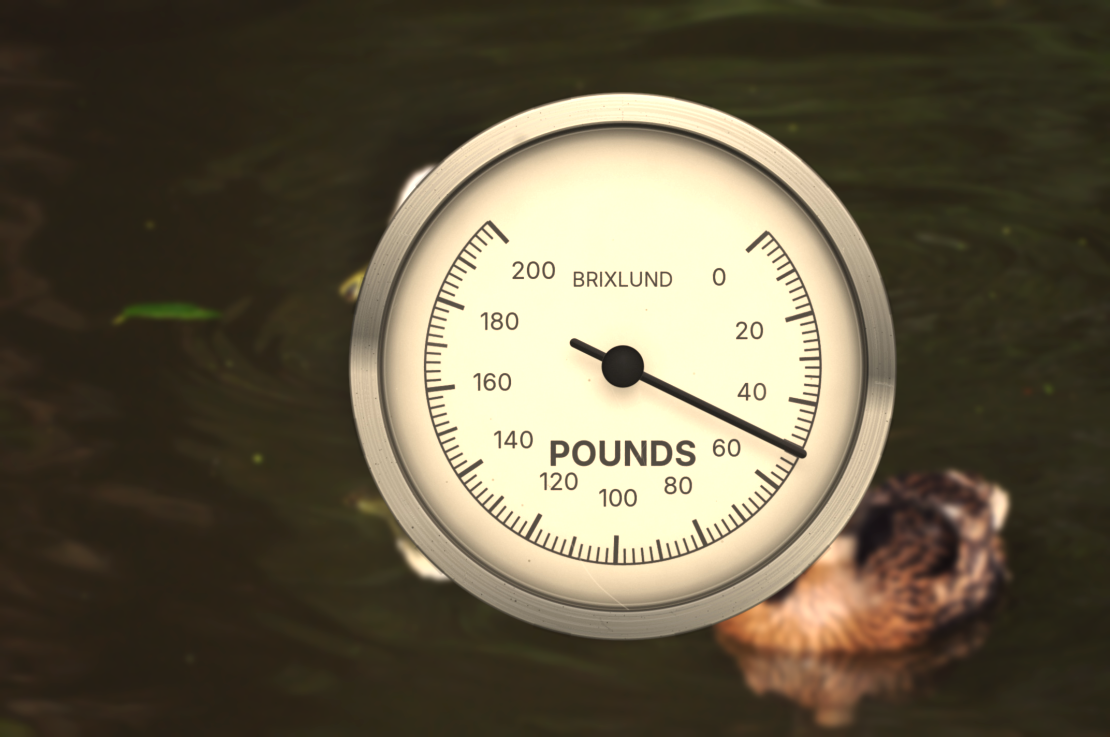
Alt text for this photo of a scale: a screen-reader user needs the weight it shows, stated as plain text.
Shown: 51 lb
